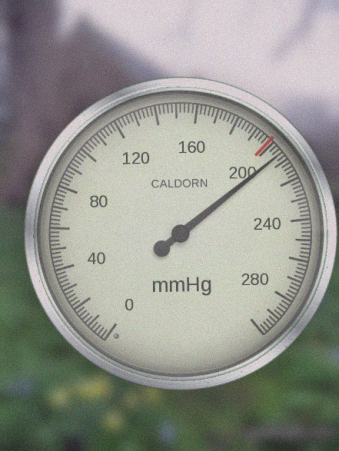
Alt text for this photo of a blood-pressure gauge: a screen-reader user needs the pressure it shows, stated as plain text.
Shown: 206 mmHg
